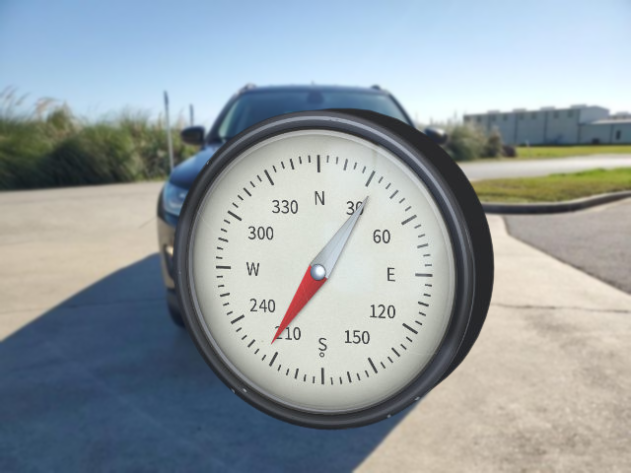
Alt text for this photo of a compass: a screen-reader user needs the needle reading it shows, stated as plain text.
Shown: 215 °
